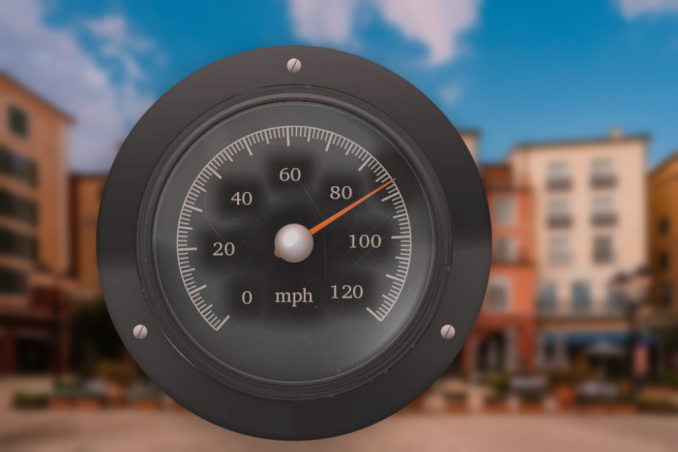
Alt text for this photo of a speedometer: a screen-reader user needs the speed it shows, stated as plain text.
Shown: 87 mph
